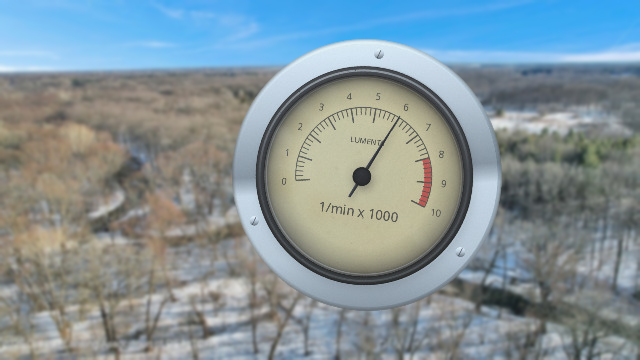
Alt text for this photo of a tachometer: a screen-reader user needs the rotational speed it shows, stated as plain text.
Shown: 6000 rpm
